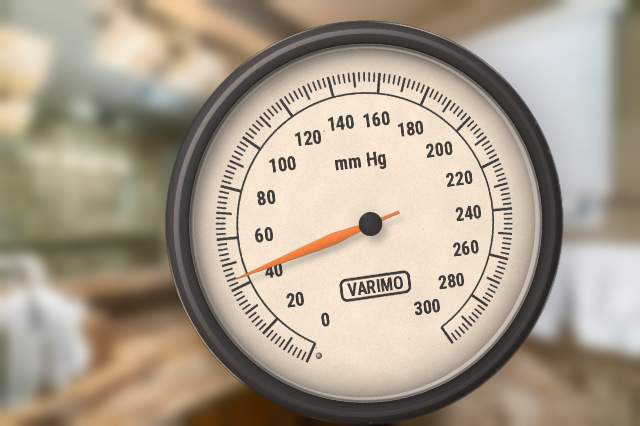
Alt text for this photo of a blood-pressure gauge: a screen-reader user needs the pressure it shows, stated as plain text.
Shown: 44 mmHg
